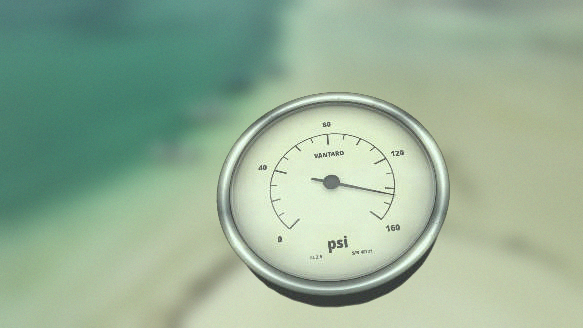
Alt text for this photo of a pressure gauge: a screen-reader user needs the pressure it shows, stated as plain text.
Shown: 145 psi
